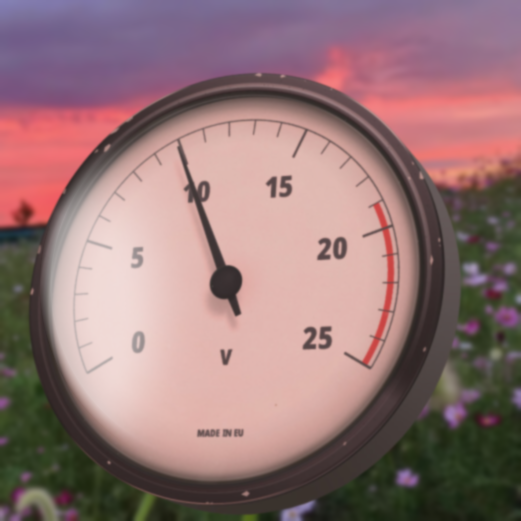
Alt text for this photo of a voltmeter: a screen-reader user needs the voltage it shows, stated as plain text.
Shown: 10 V
